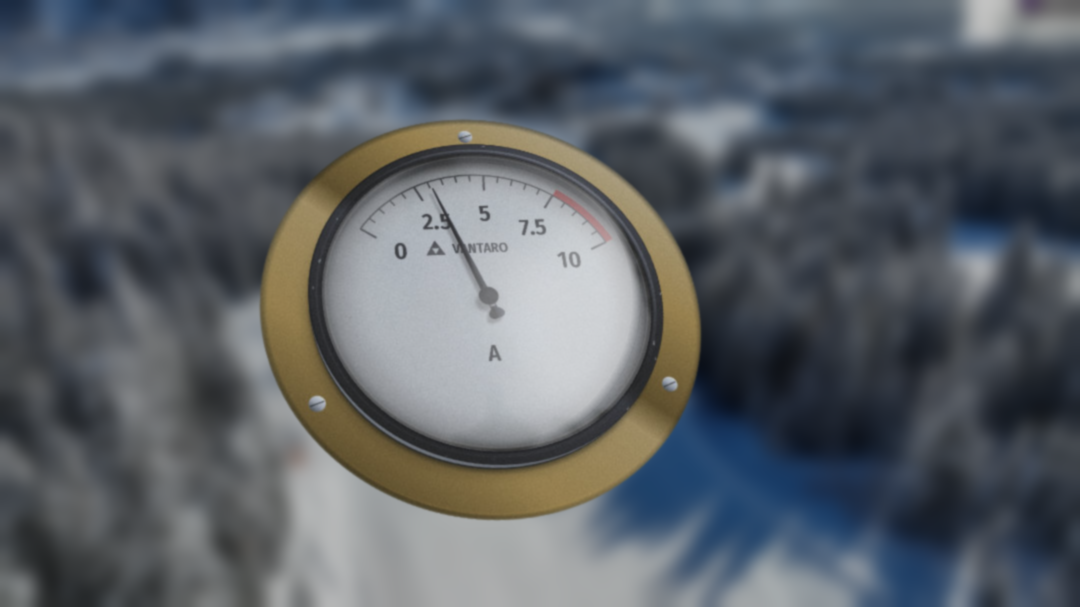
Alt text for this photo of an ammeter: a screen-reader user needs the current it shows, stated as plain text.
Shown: 3 A
